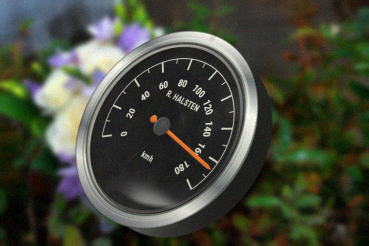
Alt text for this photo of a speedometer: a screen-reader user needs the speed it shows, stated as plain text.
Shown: 165 km/h
